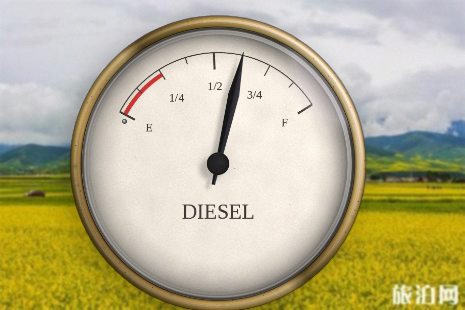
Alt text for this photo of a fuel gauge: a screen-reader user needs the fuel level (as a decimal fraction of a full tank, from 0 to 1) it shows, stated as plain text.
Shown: 0.625
